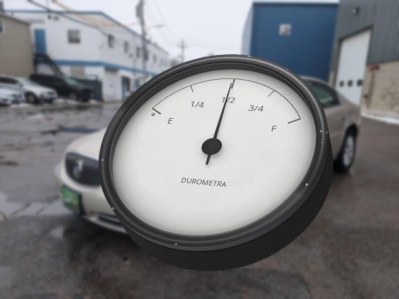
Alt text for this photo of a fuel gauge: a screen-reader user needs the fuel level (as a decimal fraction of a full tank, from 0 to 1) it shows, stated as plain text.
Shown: 0.5
